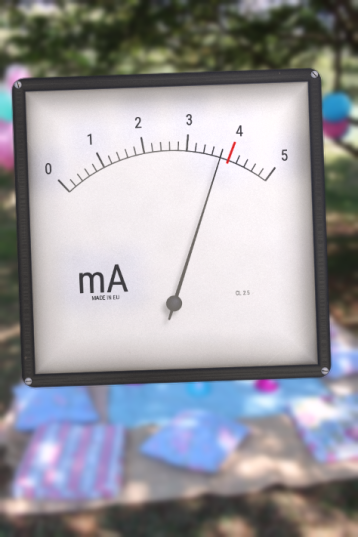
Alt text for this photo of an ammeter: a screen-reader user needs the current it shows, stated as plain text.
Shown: 3.8 mA
